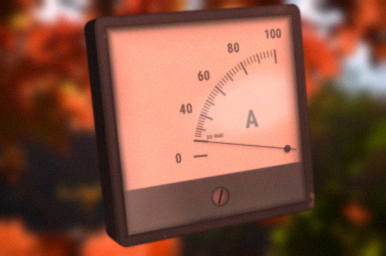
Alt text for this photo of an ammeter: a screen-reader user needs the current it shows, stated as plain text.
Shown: 20 A
